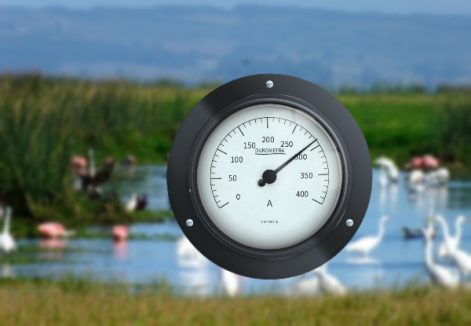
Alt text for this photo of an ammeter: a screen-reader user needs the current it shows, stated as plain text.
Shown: 290 A
